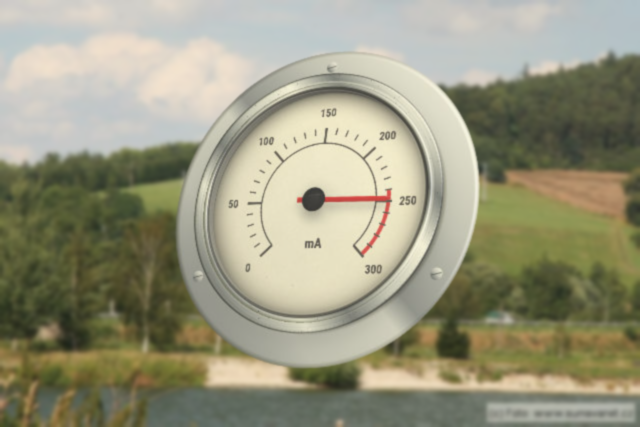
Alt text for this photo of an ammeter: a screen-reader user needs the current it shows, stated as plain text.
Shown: 250 mA
